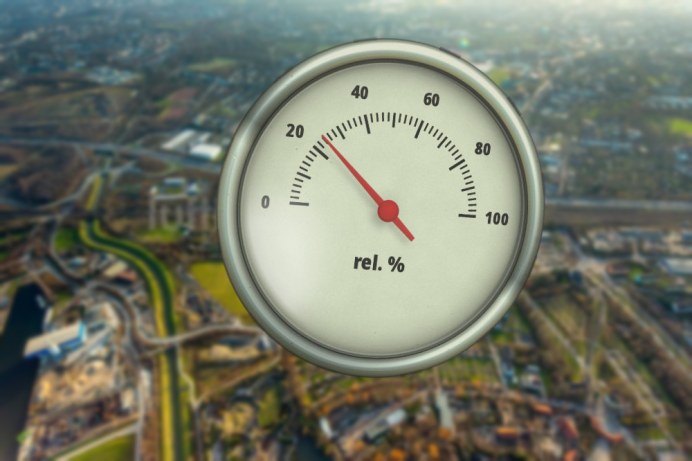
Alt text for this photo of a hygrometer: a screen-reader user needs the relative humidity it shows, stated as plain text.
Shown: 24 %
